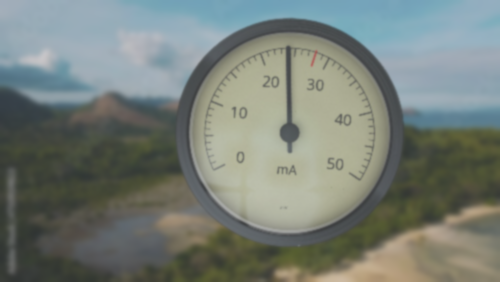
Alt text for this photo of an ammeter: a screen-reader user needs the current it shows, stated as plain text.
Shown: 24 mA
